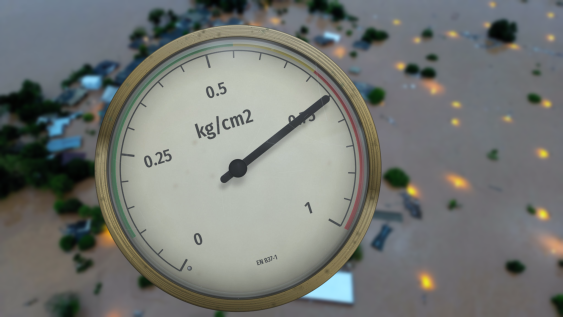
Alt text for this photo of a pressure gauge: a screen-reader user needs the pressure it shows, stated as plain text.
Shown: 0.75 kg/cm²
